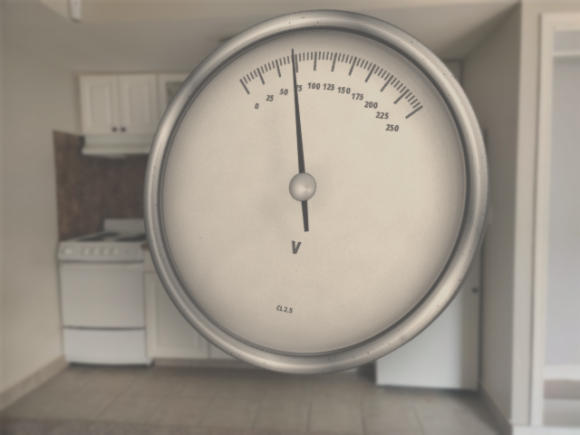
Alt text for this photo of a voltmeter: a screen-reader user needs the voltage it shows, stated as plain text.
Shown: 75 V
